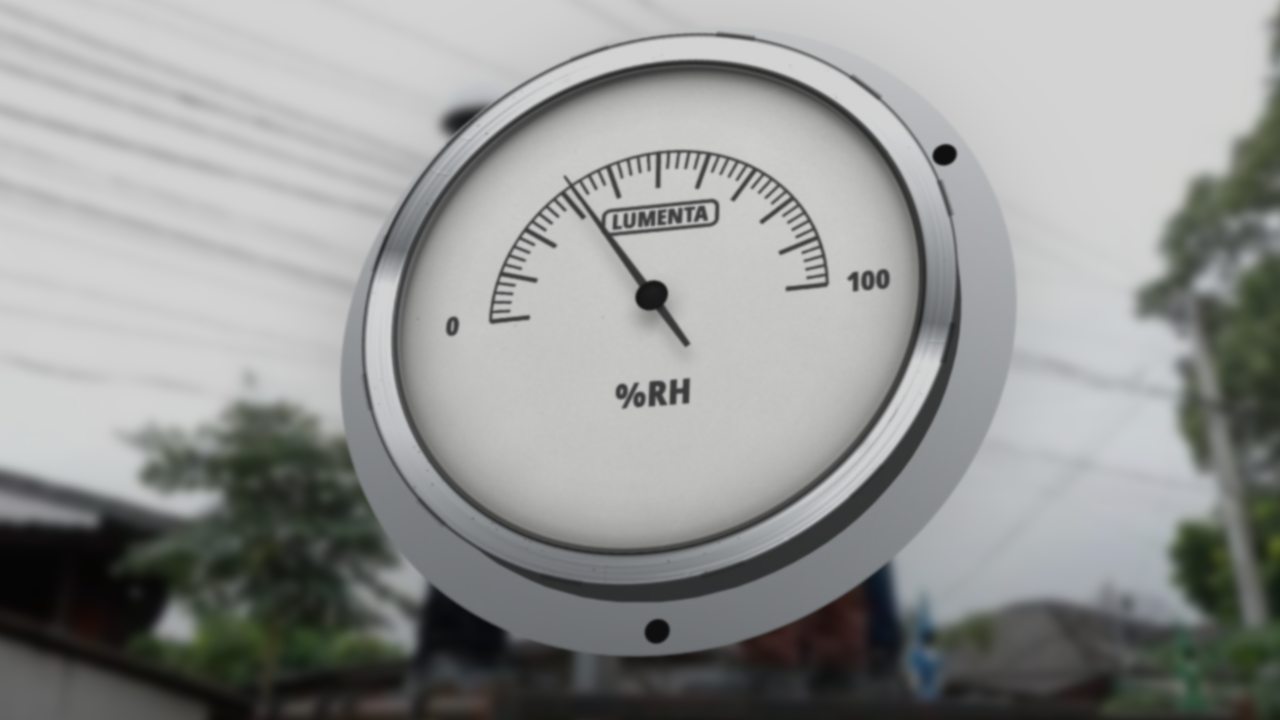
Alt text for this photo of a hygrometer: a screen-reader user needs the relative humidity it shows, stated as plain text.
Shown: 32 %
